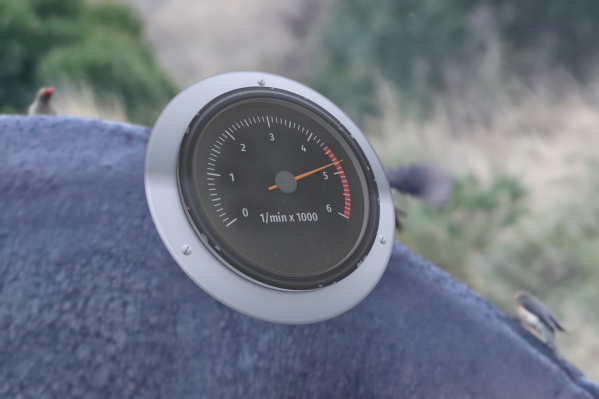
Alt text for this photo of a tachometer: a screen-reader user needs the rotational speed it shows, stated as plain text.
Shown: 4800 rpm
